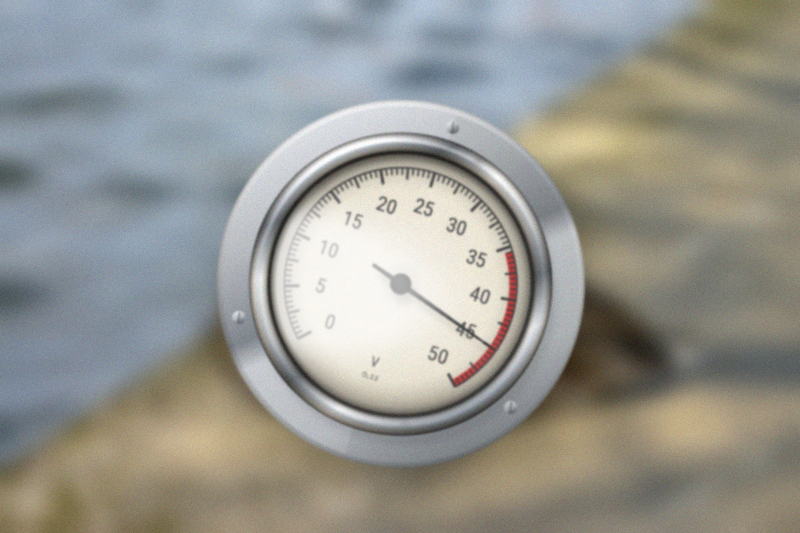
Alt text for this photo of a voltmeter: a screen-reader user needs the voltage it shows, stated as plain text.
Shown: 45 V
